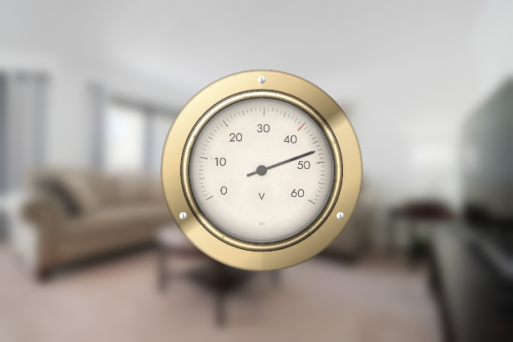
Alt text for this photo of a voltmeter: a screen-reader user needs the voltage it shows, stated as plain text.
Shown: 47 V
